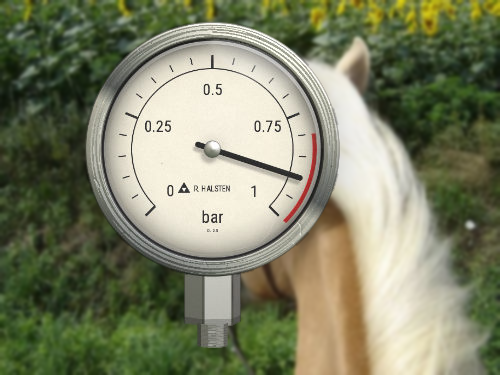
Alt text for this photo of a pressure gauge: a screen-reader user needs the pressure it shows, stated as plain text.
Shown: 0.9 bar
